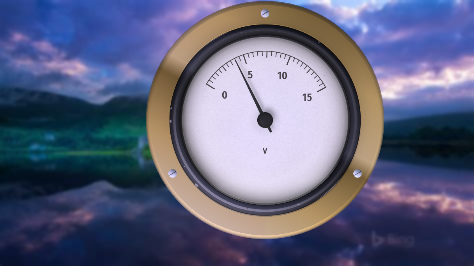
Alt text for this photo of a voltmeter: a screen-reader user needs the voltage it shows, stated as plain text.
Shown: 4 V
